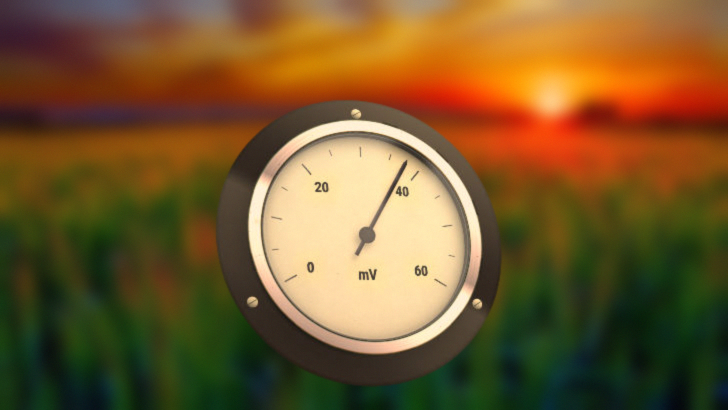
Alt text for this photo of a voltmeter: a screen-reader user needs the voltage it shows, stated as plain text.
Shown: 37.5 mV
